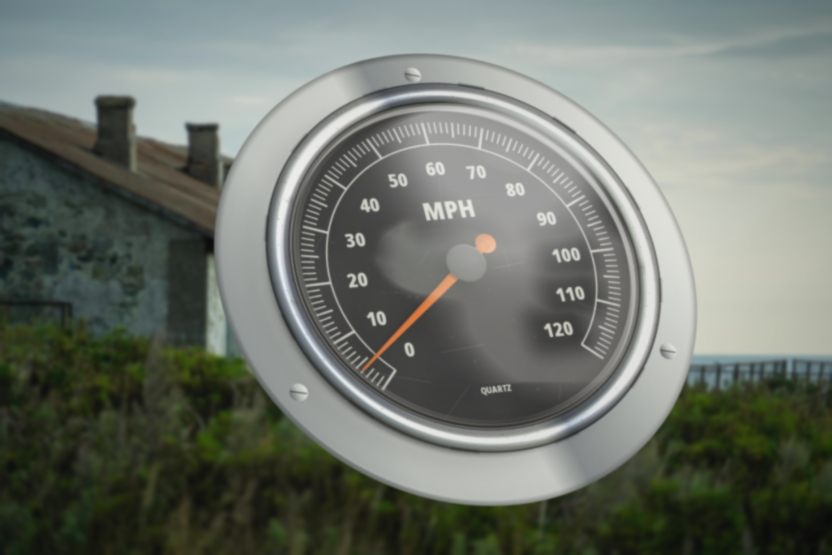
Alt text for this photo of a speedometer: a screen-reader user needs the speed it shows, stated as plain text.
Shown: 4 mph
